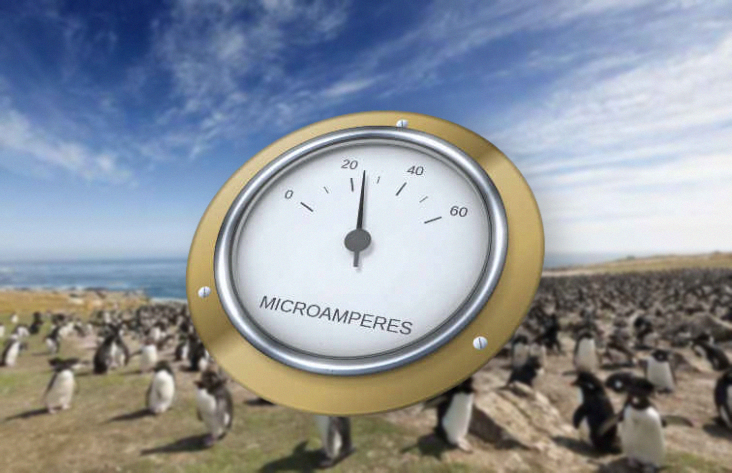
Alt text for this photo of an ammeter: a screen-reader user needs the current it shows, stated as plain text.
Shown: 25 µA
